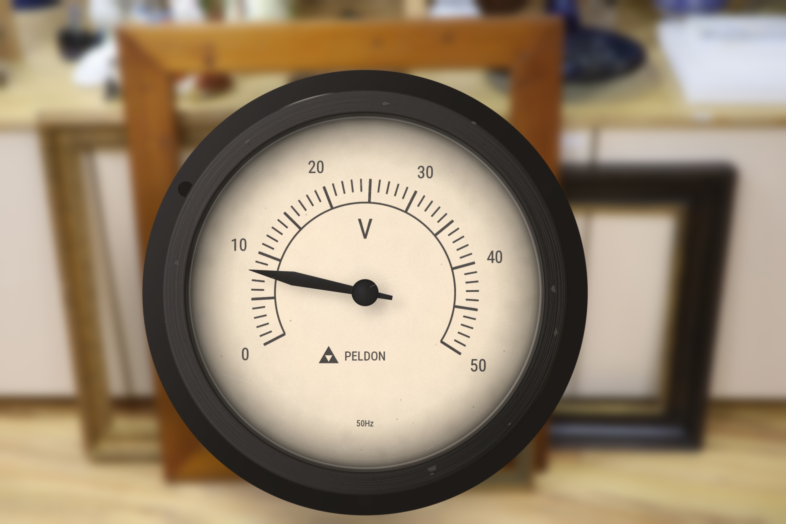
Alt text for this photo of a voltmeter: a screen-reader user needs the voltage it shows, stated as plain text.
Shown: 8 V
